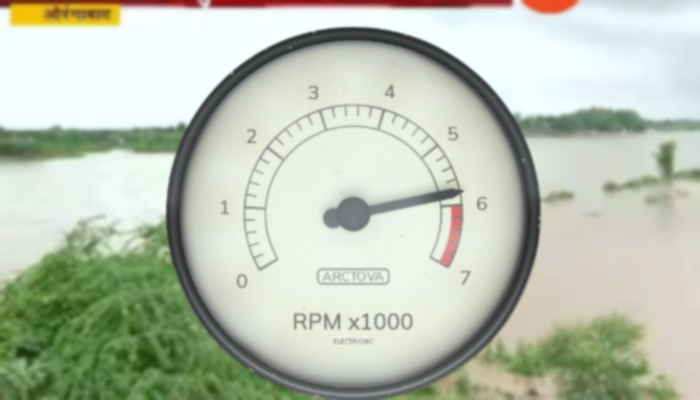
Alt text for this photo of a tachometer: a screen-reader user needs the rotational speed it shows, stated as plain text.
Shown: 5800 rpm
